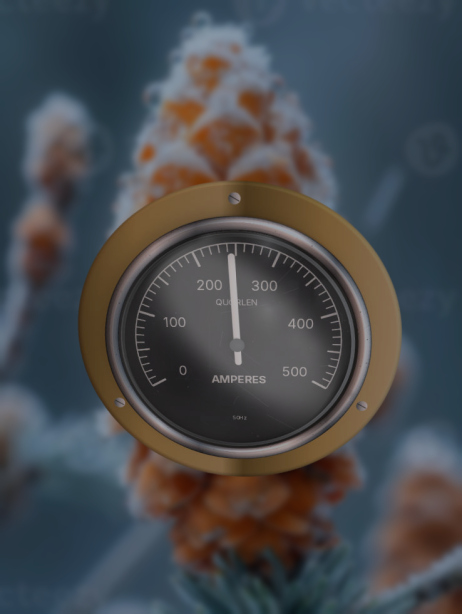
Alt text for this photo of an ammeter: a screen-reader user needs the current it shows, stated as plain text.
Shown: 245 A
